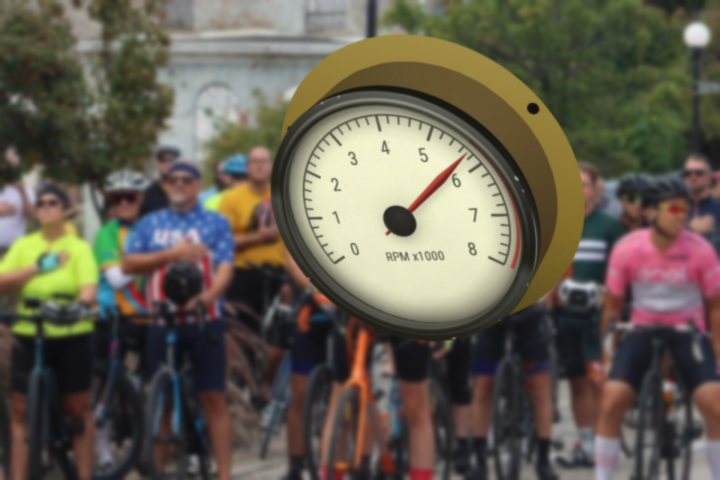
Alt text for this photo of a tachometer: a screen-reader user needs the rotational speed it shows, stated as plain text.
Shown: 5700 rpm
